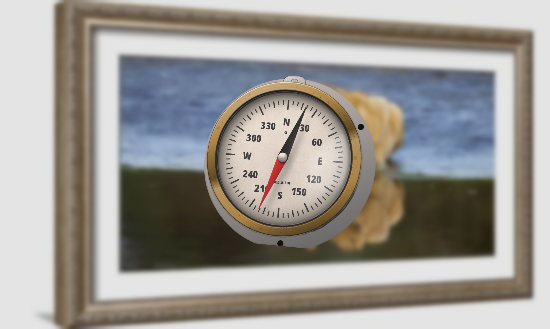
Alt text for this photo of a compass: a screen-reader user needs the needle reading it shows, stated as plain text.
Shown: 200 °
